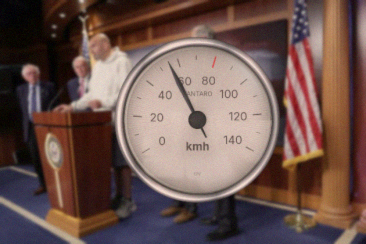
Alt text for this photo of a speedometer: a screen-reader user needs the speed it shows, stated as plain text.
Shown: 55 km/h
